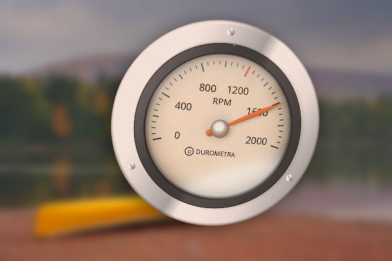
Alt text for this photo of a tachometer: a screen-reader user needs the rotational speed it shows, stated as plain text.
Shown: 1600 rpm
